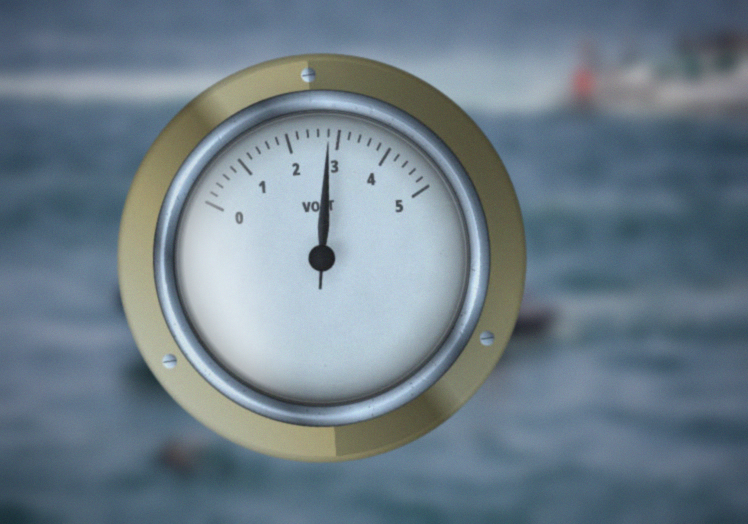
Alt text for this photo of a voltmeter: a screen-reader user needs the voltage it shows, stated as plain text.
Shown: 2.8 V
